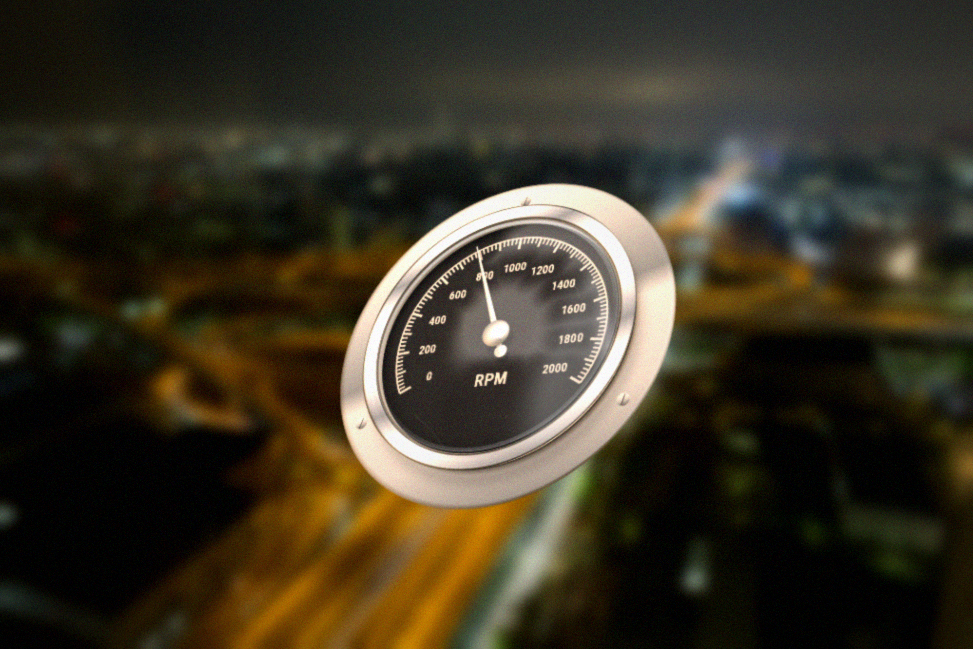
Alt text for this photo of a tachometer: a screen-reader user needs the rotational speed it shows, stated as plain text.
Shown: 800 rpm
